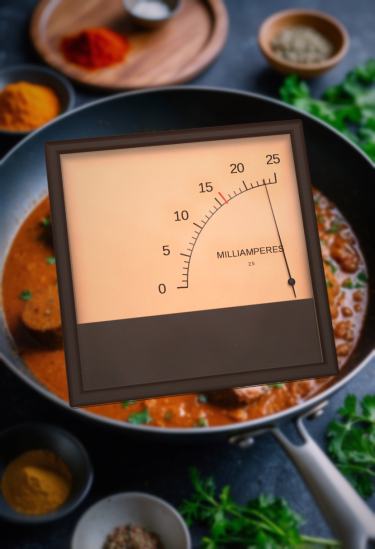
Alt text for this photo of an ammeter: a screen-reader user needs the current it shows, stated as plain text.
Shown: 23 mA
